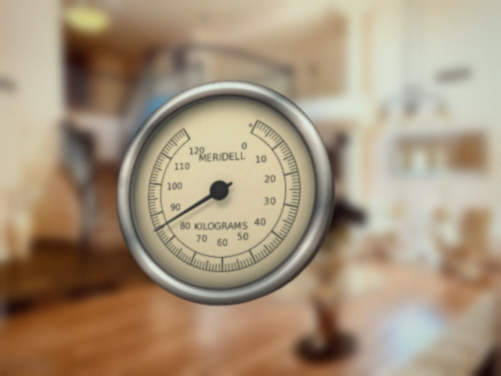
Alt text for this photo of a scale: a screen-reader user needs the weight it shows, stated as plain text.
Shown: 85 kg
